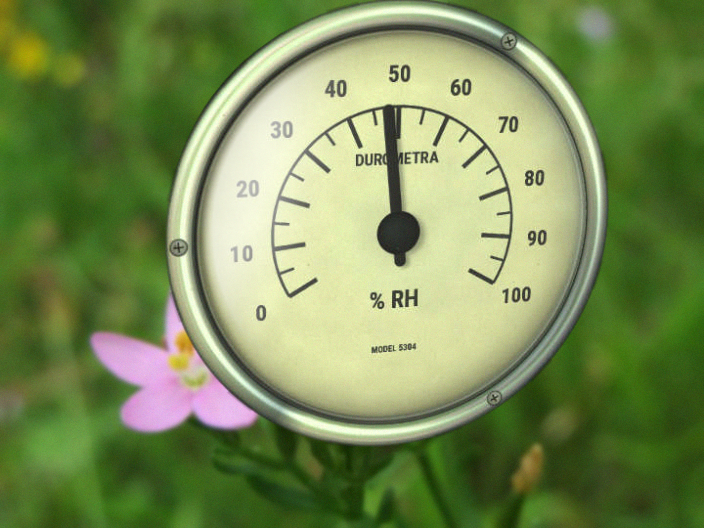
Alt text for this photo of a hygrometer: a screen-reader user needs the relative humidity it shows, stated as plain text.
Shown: 47.5 %
